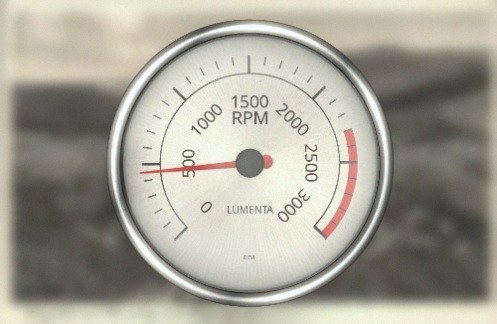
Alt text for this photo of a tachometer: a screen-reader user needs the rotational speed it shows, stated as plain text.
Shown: 450 rpm
